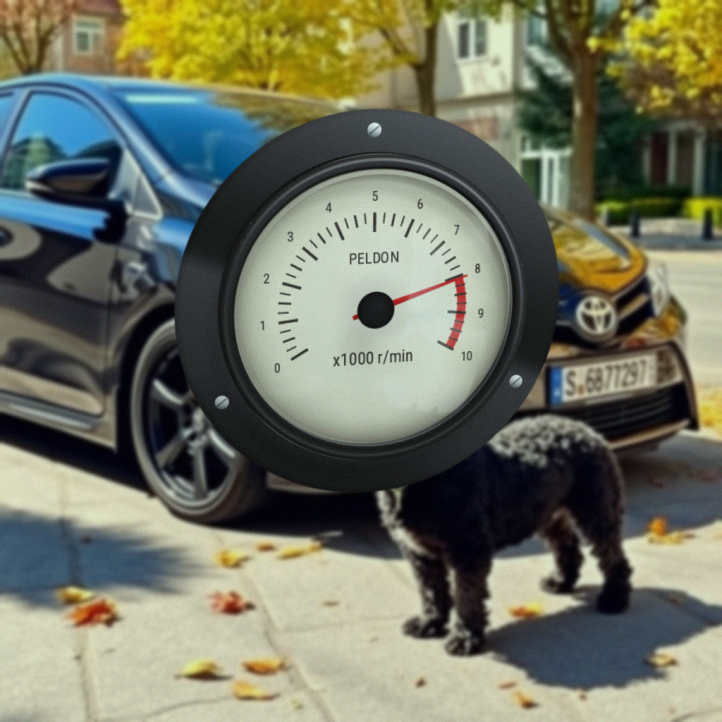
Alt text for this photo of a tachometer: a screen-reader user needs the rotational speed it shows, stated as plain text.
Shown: 8000 rpm
